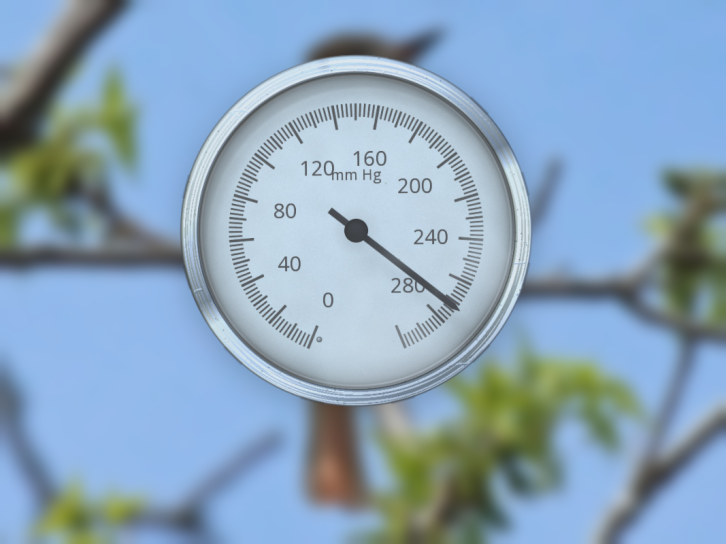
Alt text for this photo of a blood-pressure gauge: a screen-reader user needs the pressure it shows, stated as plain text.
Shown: 272 mmHg
